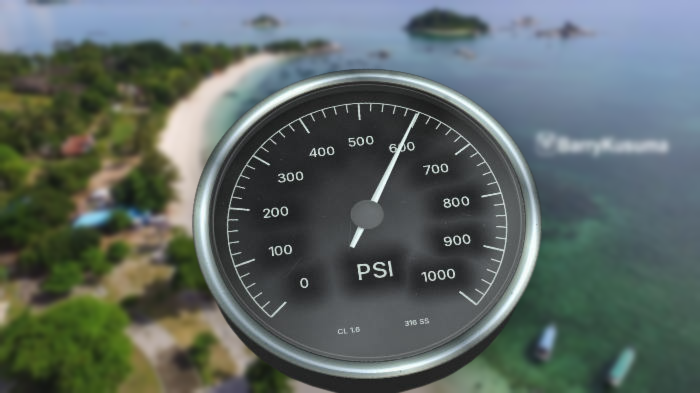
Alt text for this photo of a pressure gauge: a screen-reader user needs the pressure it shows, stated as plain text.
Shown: 600 psi
